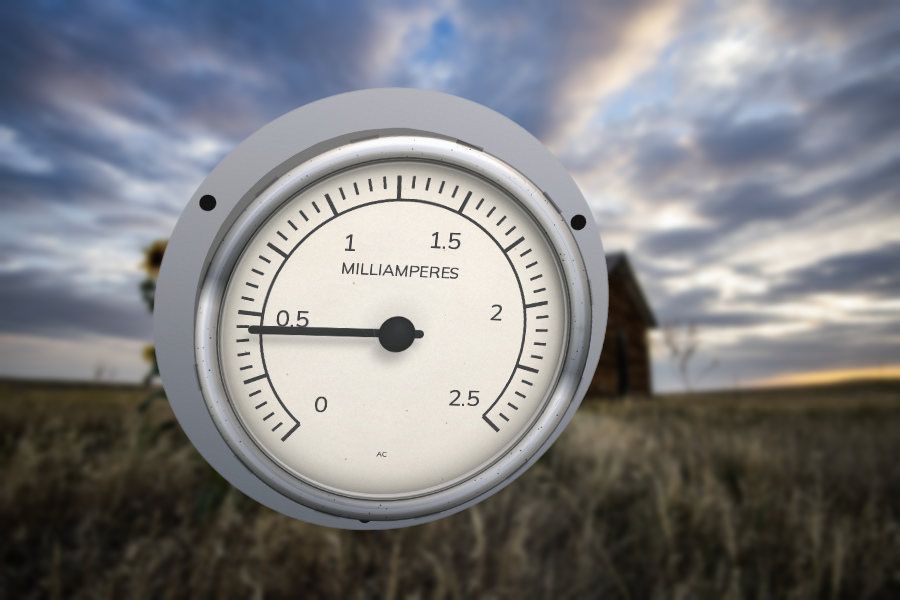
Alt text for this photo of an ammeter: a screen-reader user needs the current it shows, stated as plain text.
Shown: 0.45 mA
